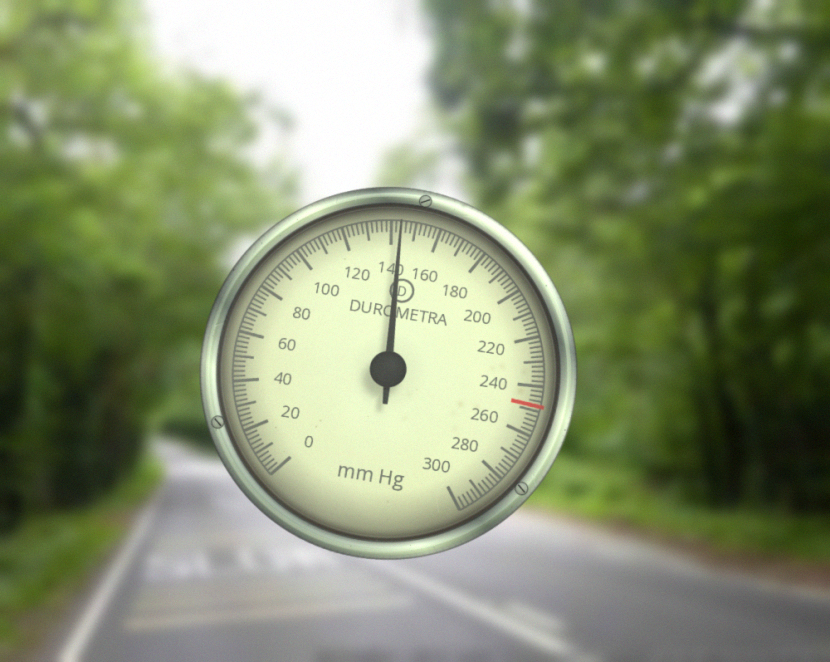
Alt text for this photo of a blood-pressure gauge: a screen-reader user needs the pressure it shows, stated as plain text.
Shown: 144 mmHg
